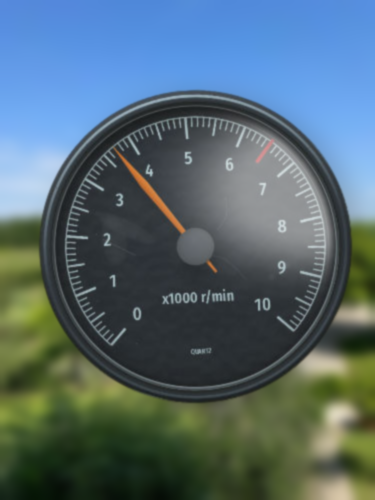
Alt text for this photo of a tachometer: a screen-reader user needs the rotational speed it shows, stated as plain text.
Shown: 3700 rpm
